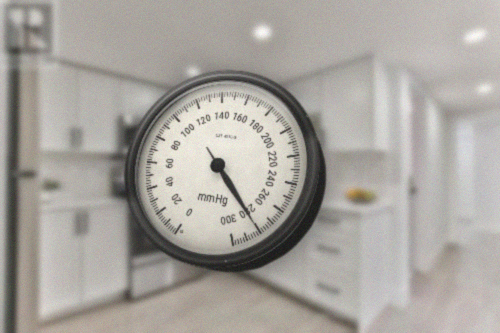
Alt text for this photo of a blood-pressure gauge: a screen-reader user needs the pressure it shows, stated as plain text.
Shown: 280 mmHg
